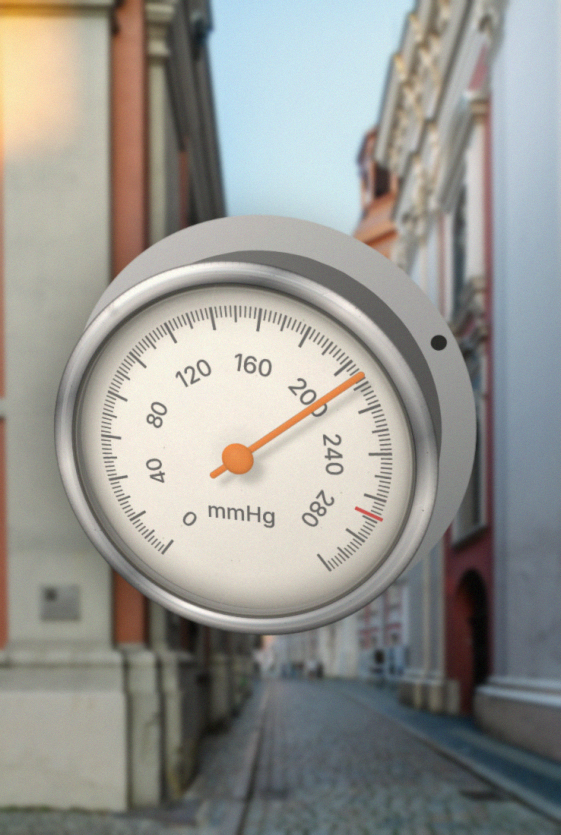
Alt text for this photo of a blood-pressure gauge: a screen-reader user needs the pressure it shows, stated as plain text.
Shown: 206 mmHg
